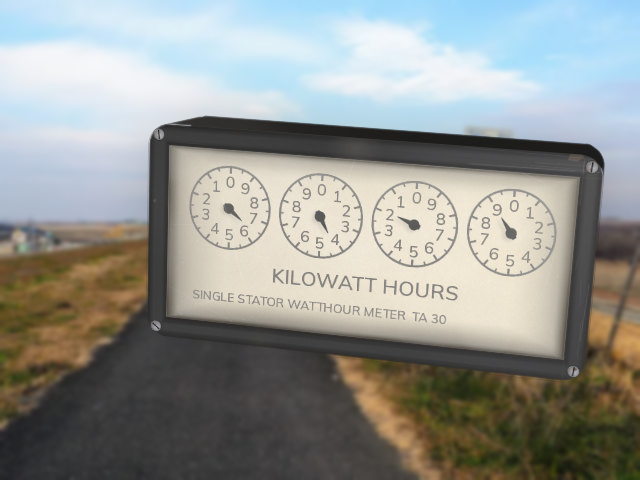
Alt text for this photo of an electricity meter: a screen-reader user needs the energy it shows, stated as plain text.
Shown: 6419 kWh
